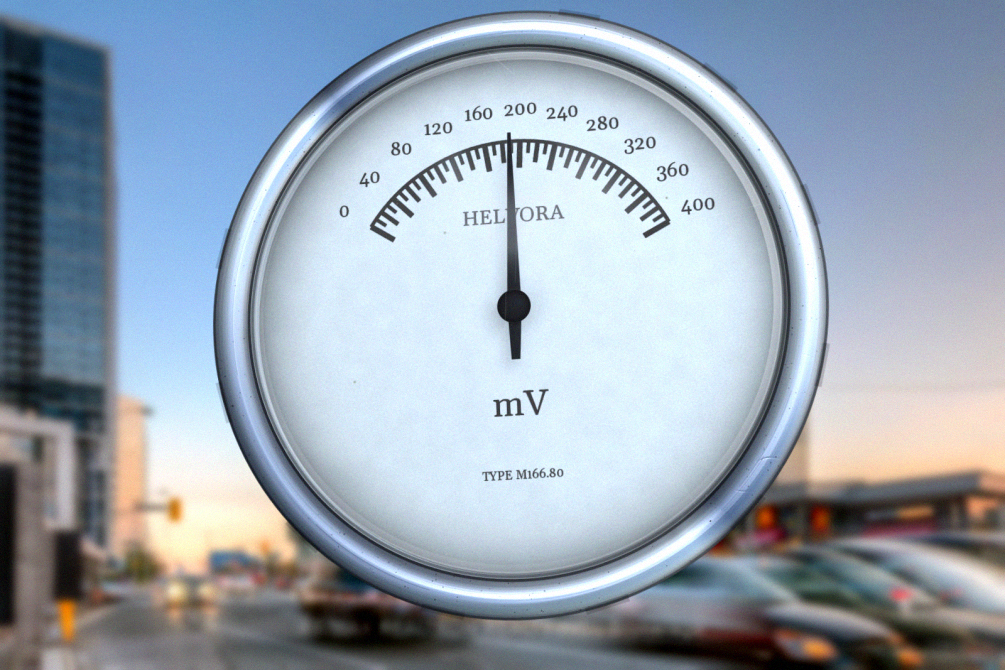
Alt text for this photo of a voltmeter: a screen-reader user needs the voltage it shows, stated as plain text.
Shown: 190 mV
